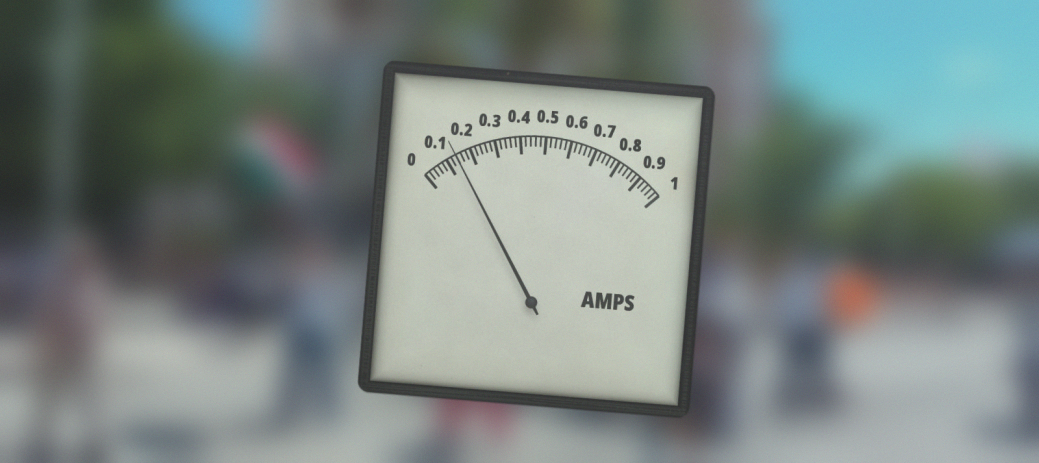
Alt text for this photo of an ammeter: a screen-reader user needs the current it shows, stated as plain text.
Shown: 0.14 A
